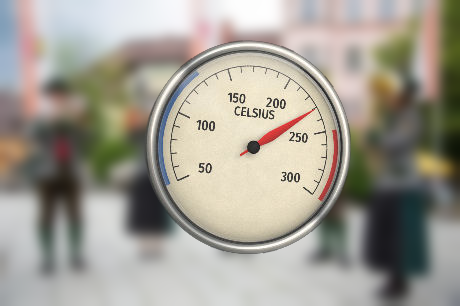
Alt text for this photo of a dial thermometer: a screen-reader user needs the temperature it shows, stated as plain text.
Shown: 230 °C
